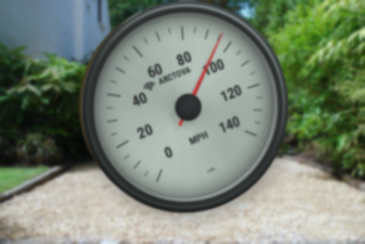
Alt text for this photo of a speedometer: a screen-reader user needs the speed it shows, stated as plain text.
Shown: 95 mph
